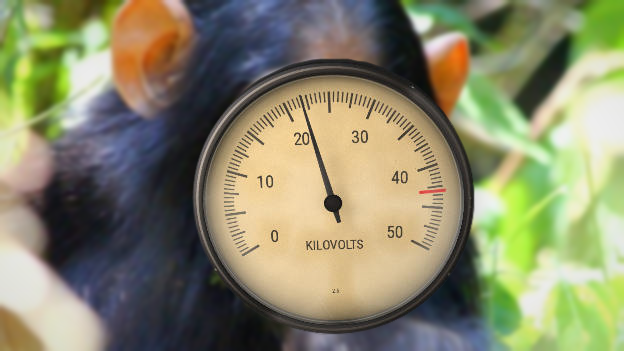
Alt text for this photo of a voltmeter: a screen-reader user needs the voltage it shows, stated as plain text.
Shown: 22 kV
